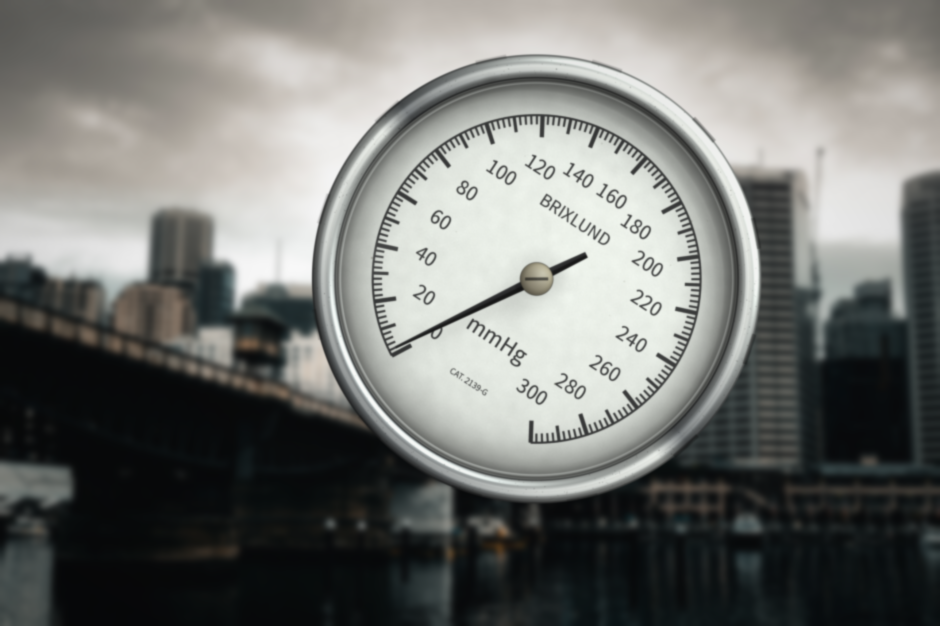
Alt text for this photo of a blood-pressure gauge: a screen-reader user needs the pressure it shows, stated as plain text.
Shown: 2 mmHg
